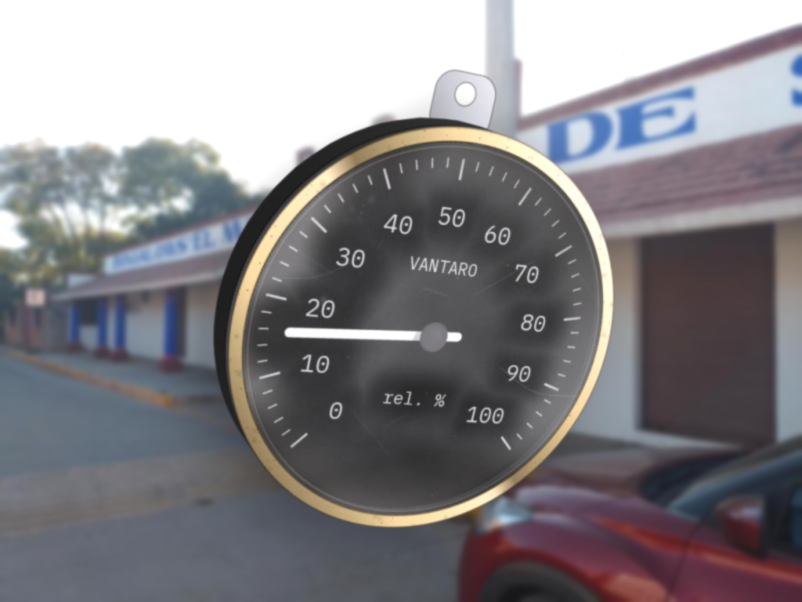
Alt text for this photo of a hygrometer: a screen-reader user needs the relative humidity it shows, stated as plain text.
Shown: 16 %
